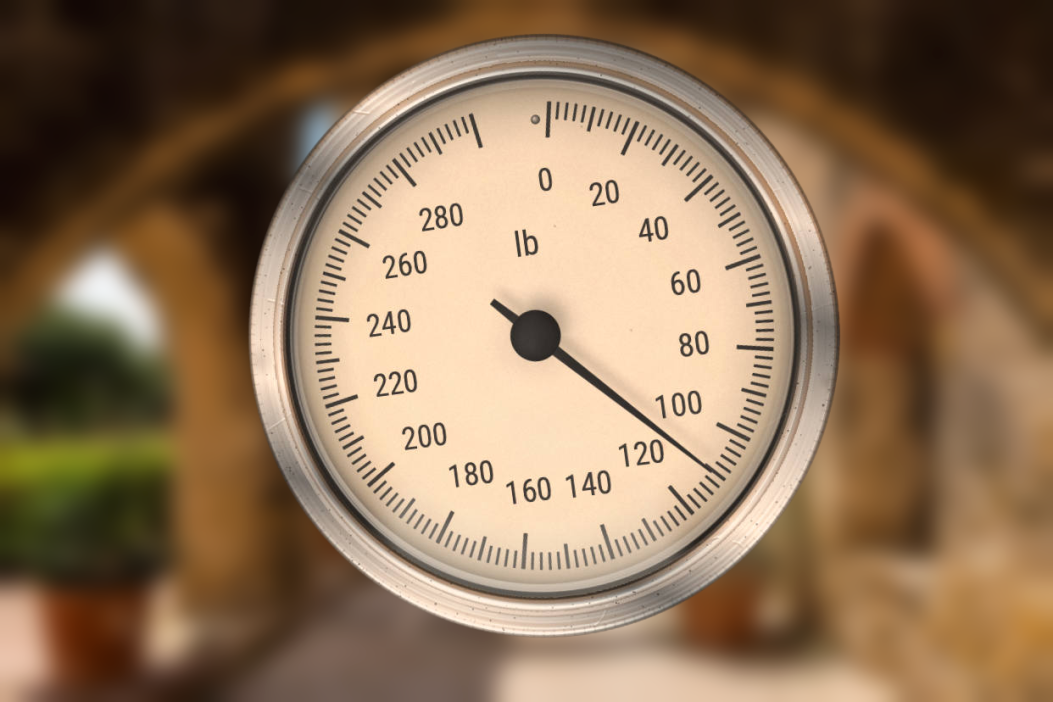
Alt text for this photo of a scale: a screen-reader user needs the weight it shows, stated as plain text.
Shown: 110 lb
